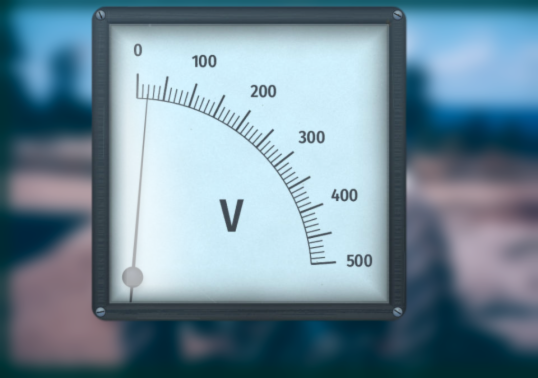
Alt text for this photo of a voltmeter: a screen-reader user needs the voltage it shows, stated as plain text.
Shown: 20 V
